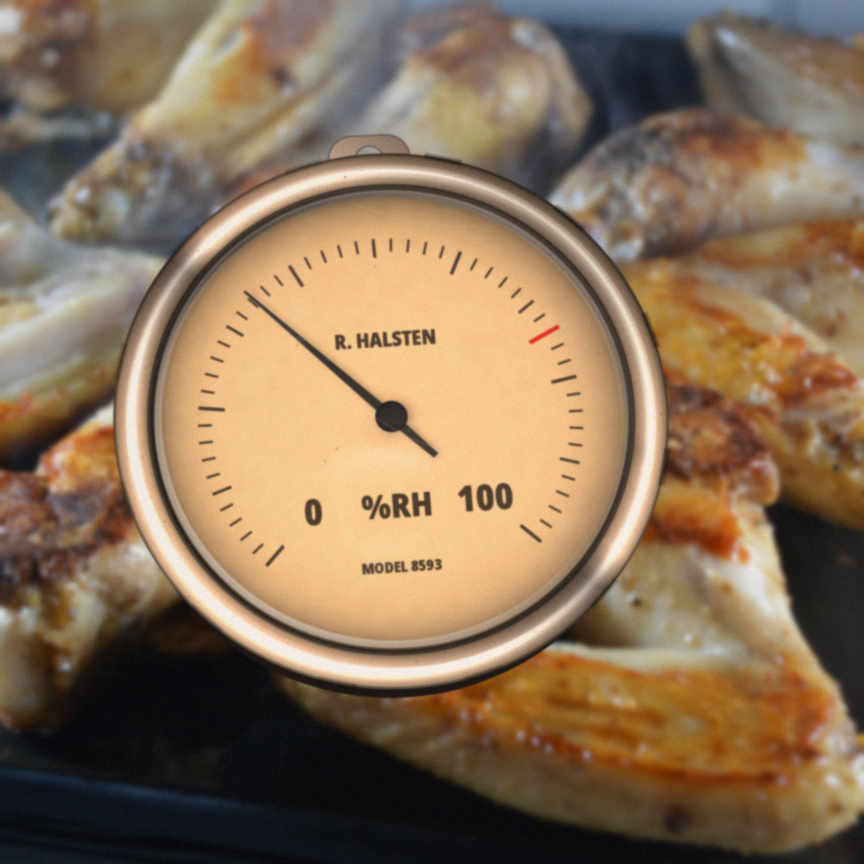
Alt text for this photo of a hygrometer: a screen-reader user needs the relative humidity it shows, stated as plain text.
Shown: 34 %
